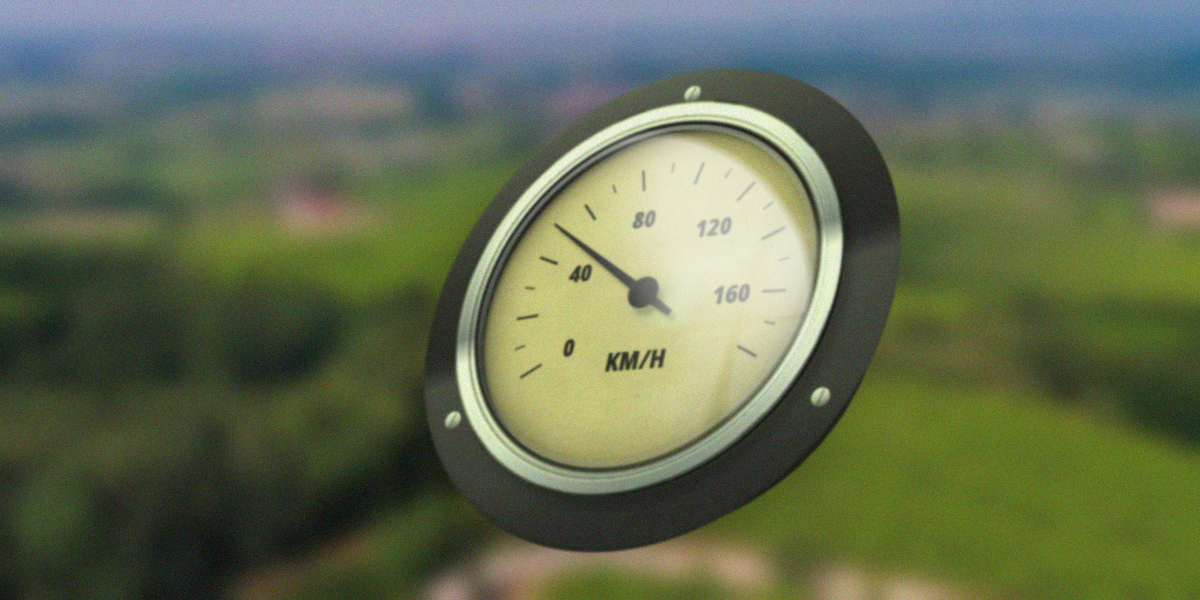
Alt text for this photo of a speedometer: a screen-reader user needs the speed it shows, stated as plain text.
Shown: 50 km/h
